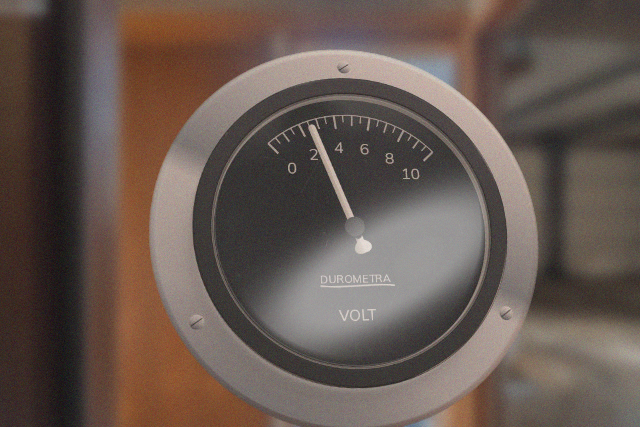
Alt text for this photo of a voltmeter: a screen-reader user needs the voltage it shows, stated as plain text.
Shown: 2.5 V
